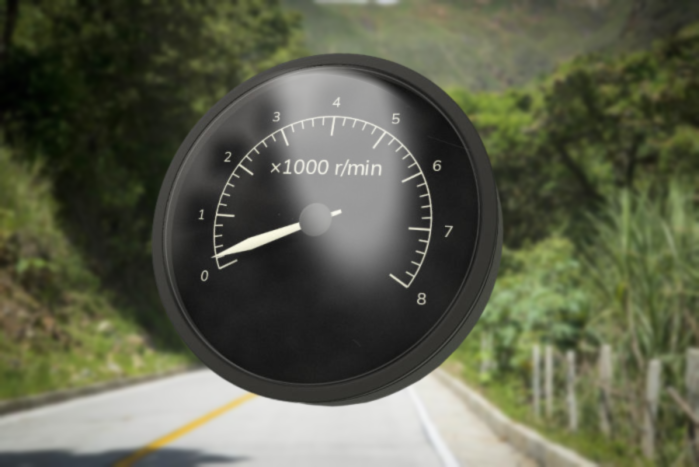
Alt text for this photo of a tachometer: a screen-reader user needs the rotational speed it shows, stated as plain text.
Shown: 200 rpm
